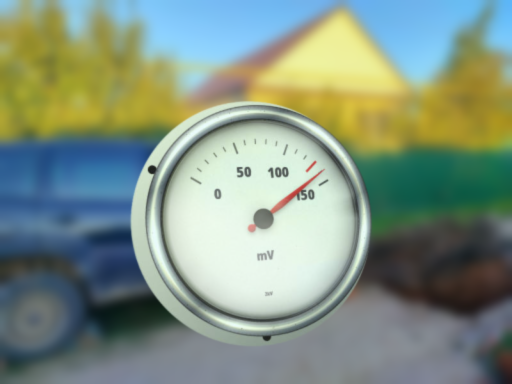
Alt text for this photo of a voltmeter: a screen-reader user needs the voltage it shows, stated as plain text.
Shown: 140 mV
